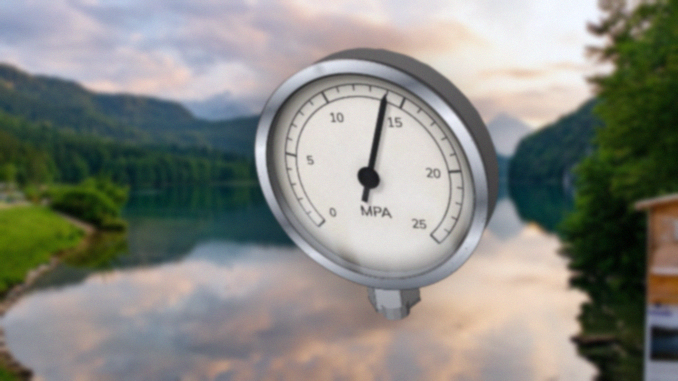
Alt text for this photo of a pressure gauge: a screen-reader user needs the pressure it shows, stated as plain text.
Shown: 14 MPa
